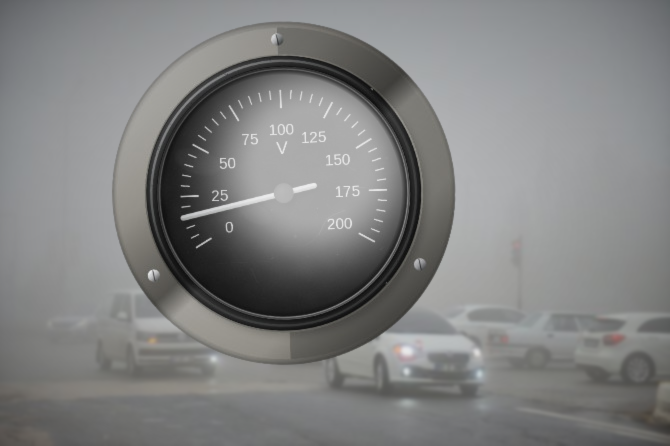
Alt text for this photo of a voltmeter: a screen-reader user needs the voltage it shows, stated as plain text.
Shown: 15 V
